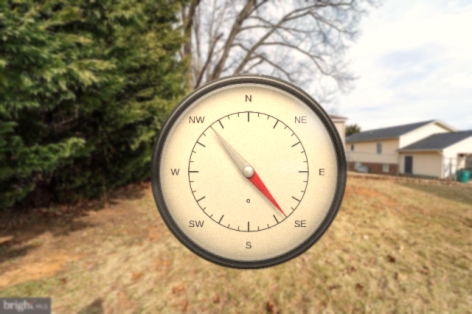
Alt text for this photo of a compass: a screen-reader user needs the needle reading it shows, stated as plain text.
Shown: 140 °
